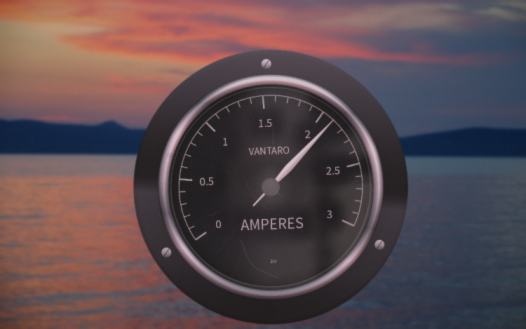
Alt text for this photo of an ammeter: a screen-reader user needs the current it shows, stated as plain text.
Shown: 2.1 A
